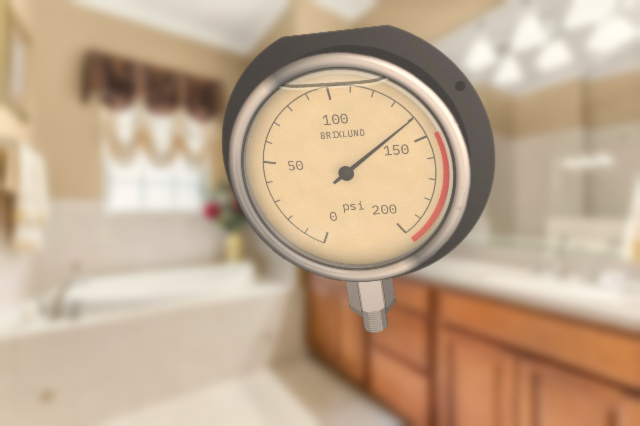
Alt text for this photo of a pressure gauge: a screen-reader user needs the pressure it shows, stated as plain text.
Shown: 140 psi
